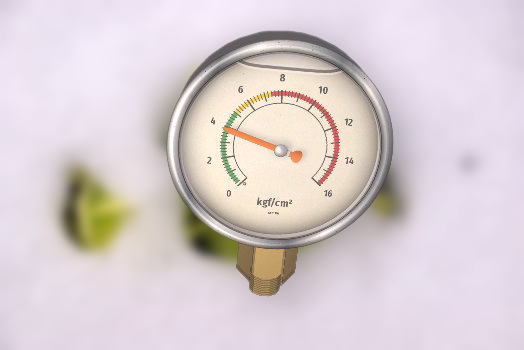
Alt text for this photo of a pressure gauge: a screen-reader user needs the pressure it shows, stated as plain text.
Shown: 4 kg/cm²
